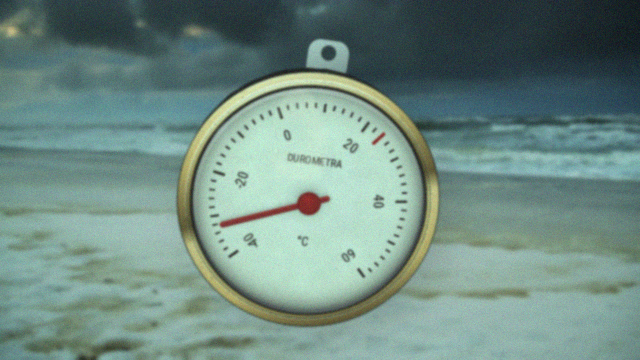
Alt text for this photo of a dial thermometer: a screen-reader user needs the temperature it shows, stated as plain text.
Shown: -32 °C
